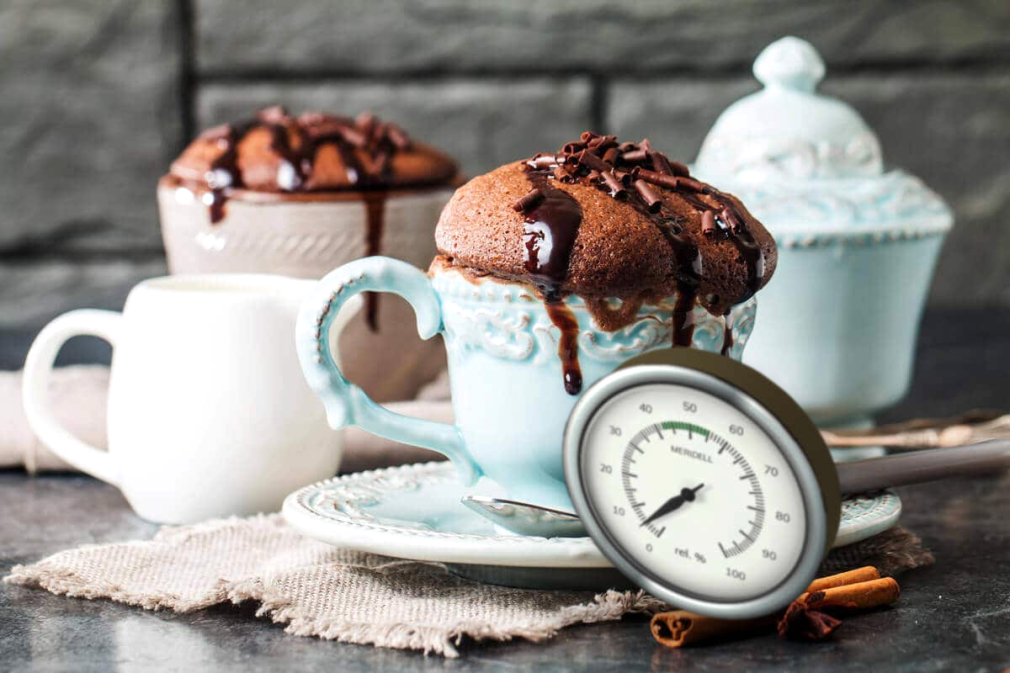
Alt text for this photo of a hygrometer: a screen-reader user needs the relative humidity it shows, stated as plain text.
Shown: 5 %
